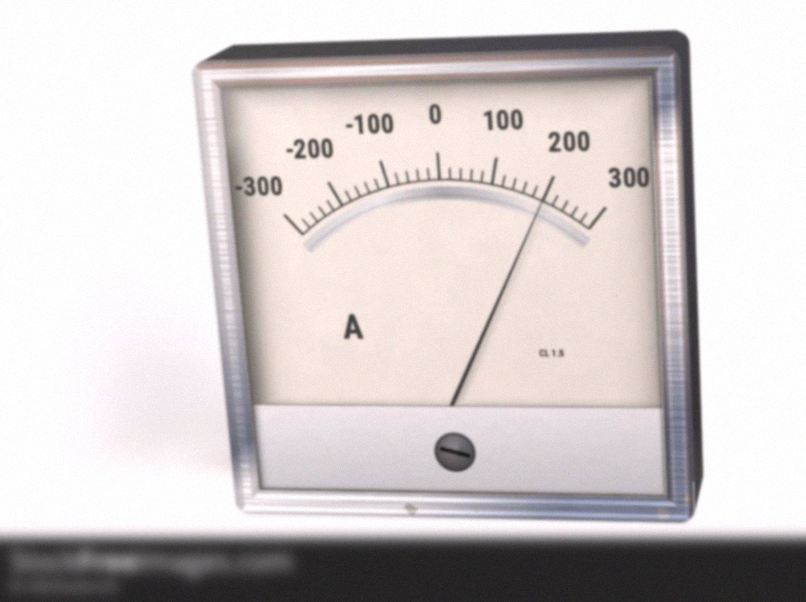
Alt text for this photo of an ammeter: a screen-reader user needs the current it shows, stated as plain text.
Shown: 200 A
